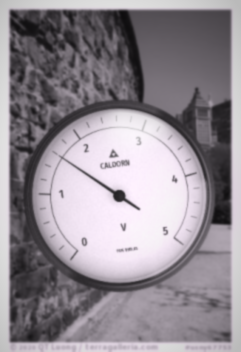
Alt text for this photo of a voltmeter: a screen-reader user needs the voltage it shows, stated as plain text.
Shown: 1.6 V
